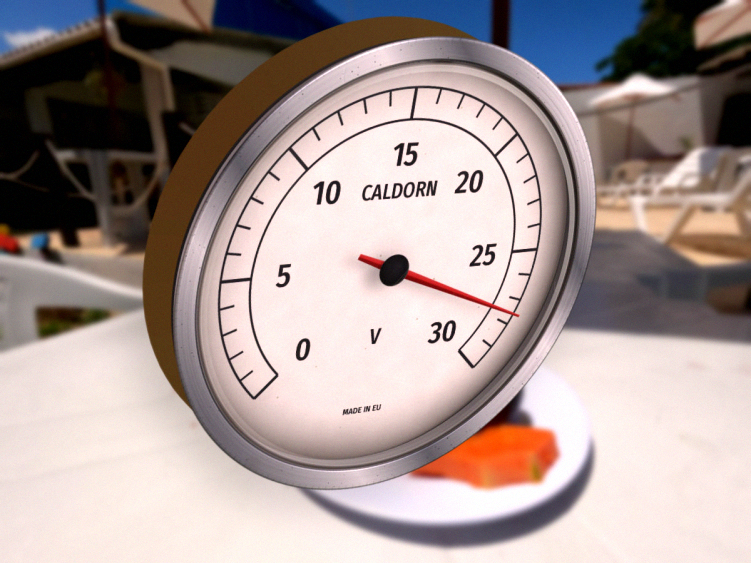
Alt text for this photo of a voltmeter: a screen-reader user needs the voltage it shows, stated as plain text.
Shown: 27.5 V
